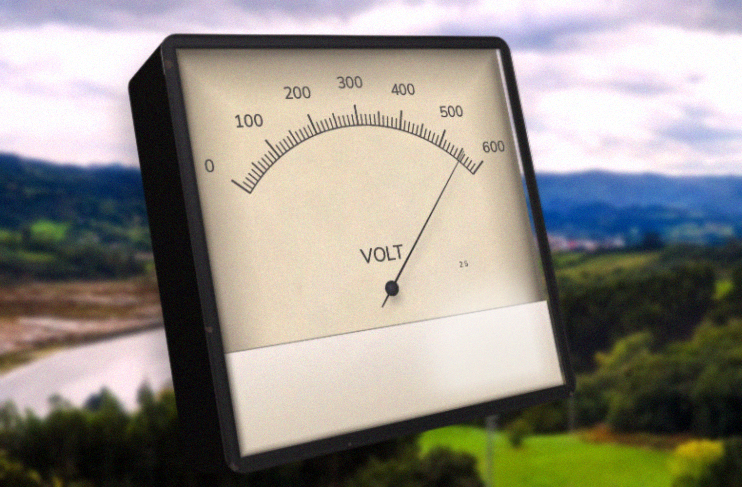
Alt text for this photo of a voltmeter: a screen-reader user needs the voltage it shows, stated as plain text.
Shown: 550 V
